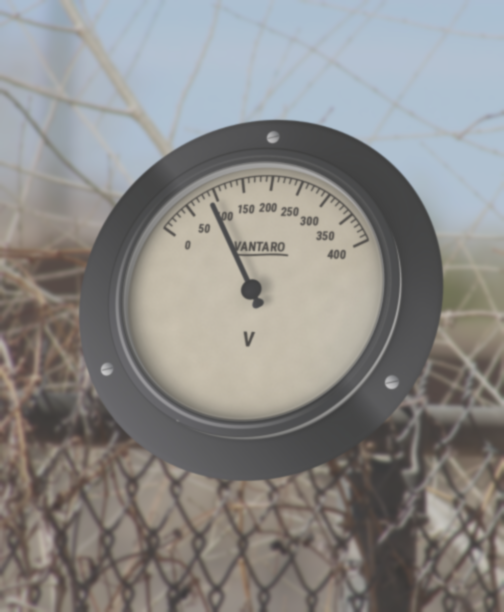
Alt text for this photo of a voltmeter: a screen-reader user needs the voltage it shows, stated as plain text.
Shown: 90 V
